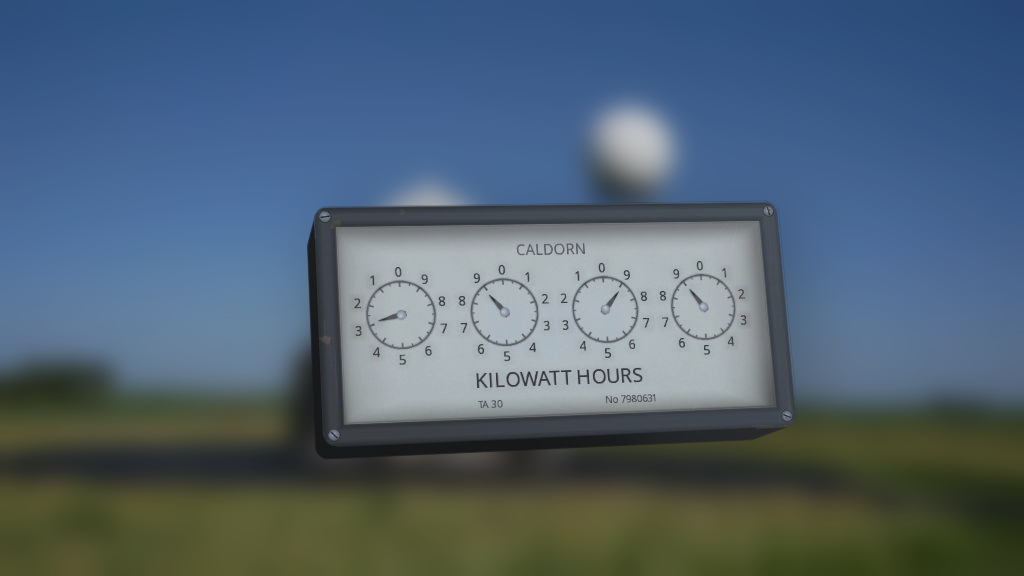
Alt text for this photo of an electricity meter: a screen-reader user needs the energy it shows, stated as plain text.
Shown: 2889 kWh
